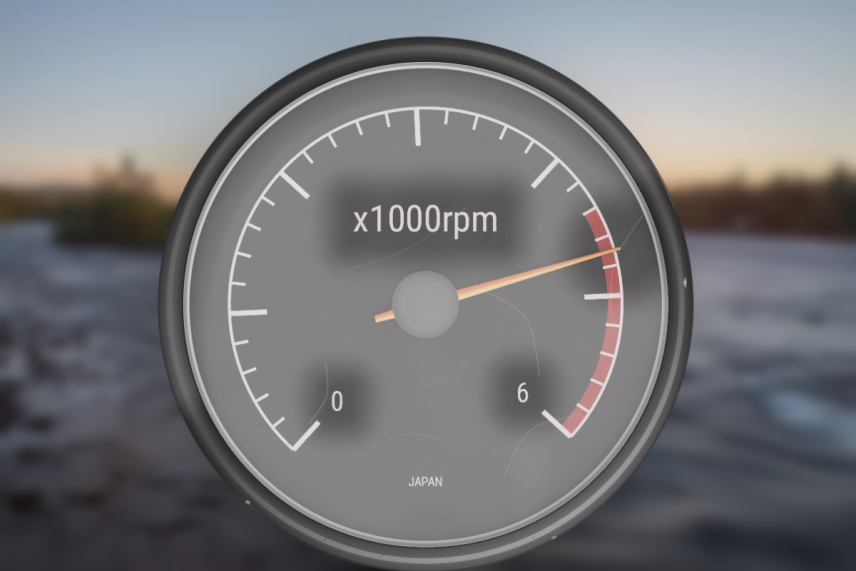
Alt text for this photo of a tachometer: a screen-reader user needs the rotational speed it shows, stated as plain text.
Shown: 4700 rpm
